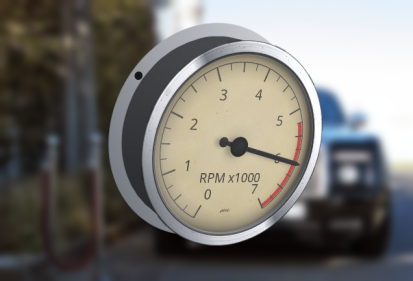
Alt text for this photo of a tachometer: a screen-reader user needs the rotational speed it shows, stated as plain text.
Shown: 6000 rpm
